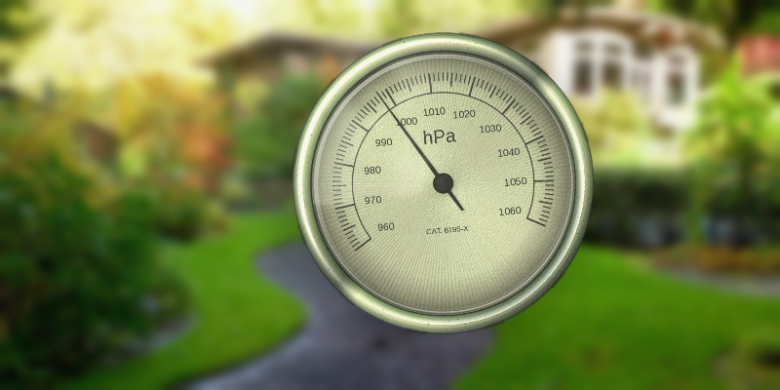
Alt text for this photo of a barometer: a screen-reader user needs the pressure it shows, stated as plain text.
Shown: 998 hPa
